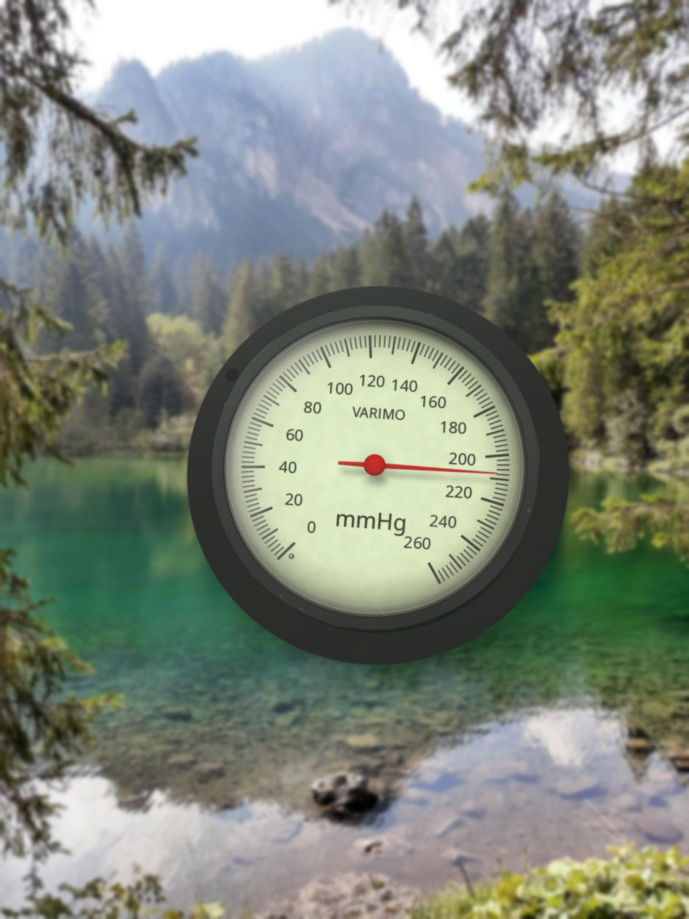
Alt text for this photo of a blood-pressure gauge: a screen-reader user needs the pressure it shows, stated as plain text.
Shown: 208 mmHg
